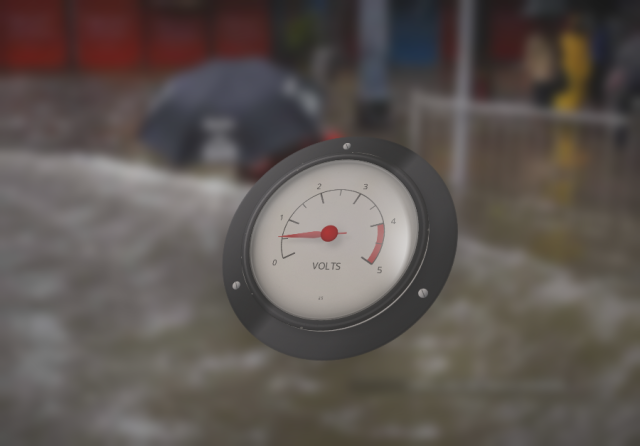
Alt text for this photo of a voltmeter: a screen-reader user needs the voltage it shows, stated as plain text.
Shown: 0.5 V
